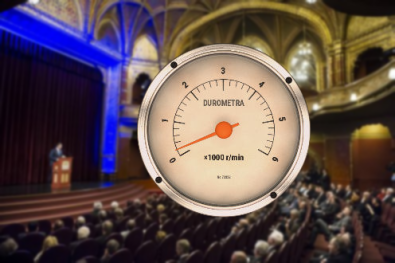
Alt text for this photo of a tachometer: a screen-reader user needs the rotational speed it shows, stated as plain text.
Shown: 200 rpm
